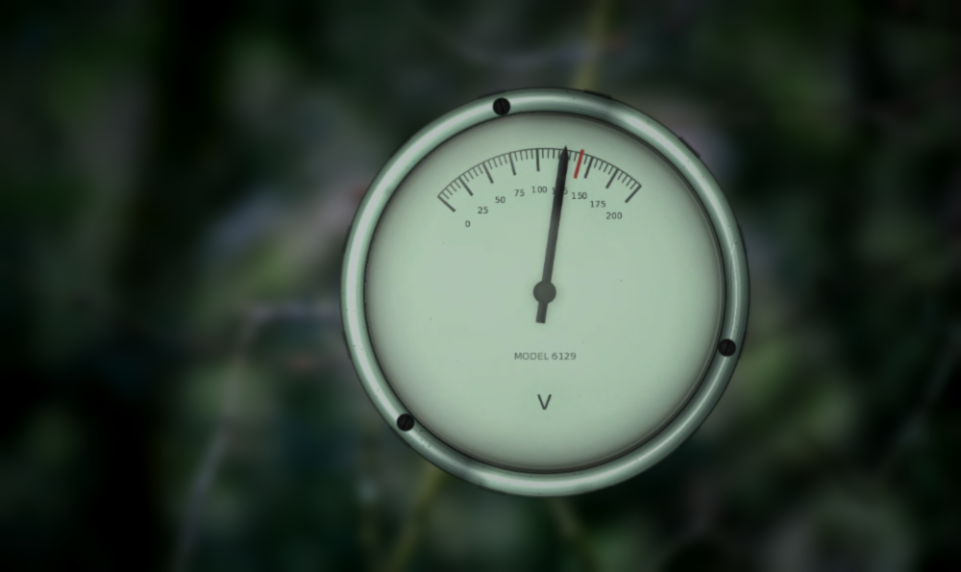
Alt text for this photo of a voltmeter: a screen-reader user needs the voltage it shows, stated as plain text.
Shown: 125 V
